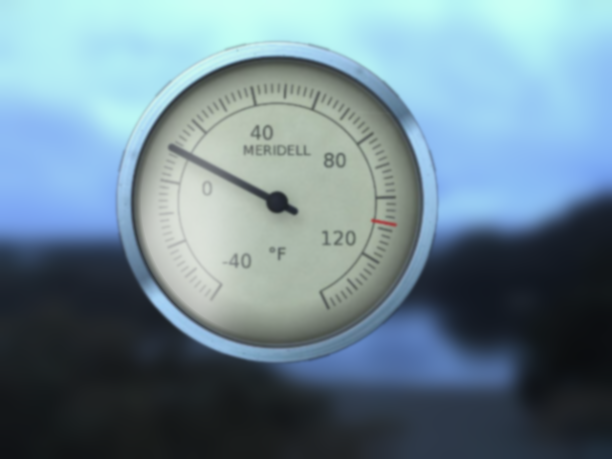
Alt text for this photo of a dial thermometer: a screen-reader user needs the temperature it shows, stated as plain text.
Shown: 10 °F
